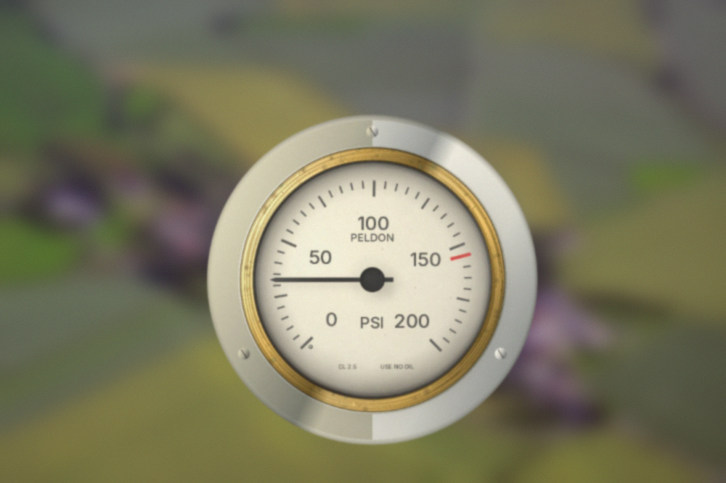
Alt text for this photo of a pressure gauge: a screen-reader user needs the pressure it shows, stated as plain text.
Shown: 32.5 psi
